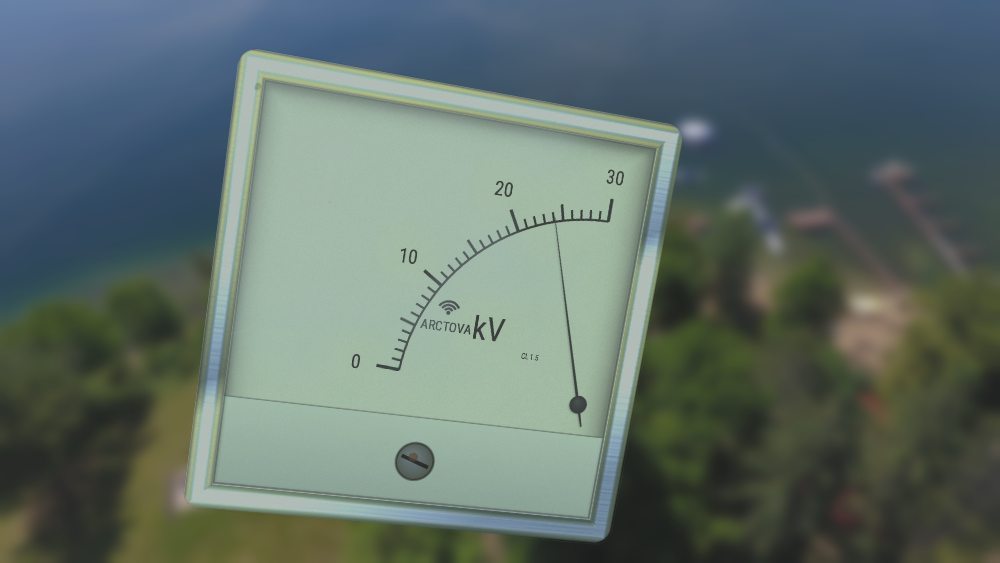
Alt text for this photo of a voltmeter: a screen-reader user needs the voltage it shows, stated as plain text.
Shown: 24 kV
